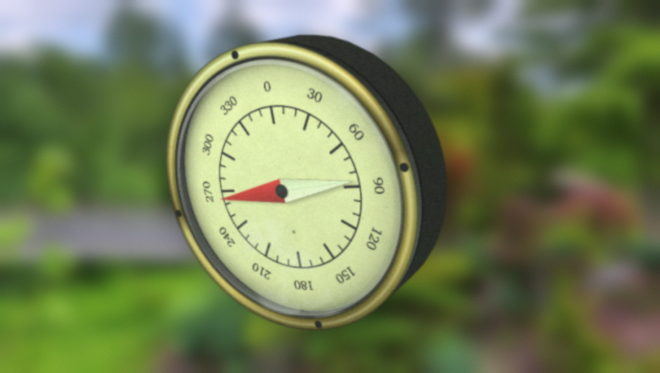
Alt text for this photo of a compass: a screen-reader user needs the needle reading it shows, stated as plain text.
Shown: 265 °
